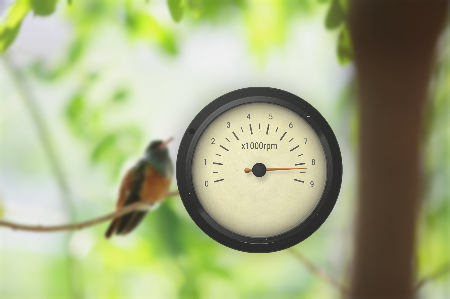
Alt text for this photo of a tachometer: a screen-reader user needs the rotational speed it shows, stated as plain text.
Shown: 8250 rpm
